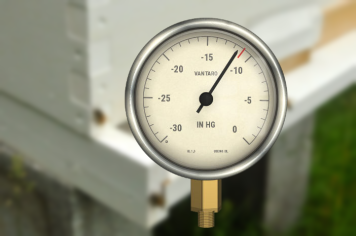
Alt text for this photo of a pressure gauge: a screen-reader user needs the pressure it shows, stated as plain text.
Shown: -11.5 inHg
